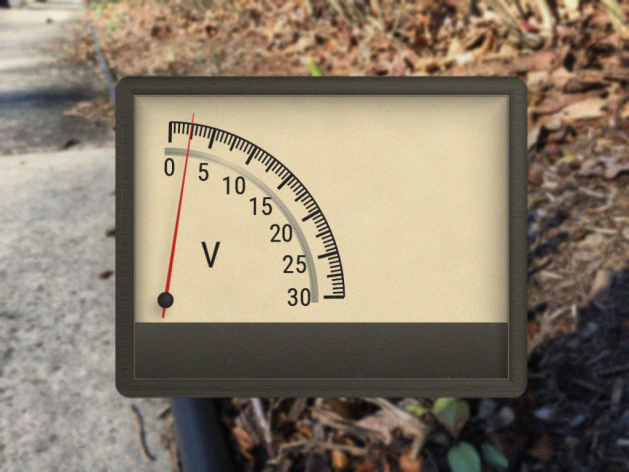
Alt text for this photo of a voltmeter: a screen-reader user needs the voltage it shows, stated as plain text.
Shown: 2.5 V
